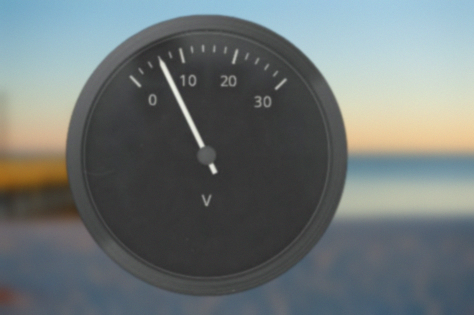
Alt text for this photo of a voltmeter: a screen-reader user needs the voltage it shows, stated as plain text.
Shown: 6 V
